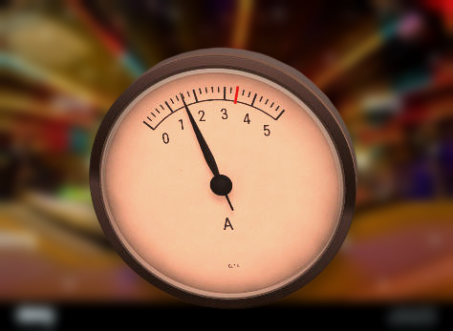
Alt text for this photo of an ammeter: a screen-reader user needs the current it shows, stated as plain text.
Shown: 1.6 A
